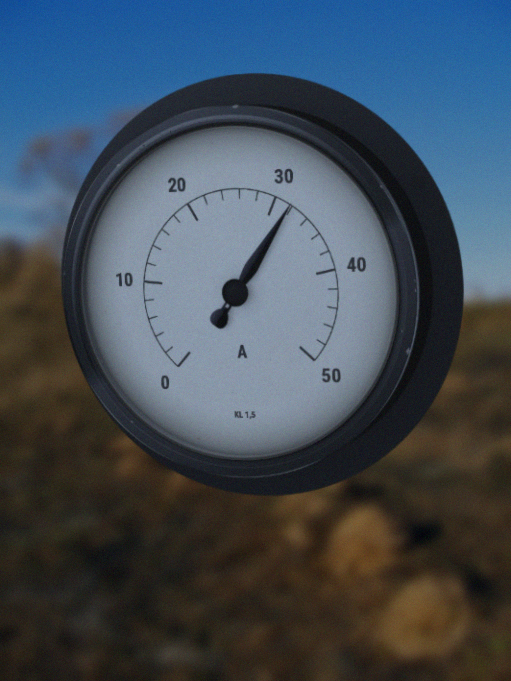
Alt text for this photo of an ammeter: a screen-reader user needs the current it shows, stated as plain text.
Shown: 32 A
